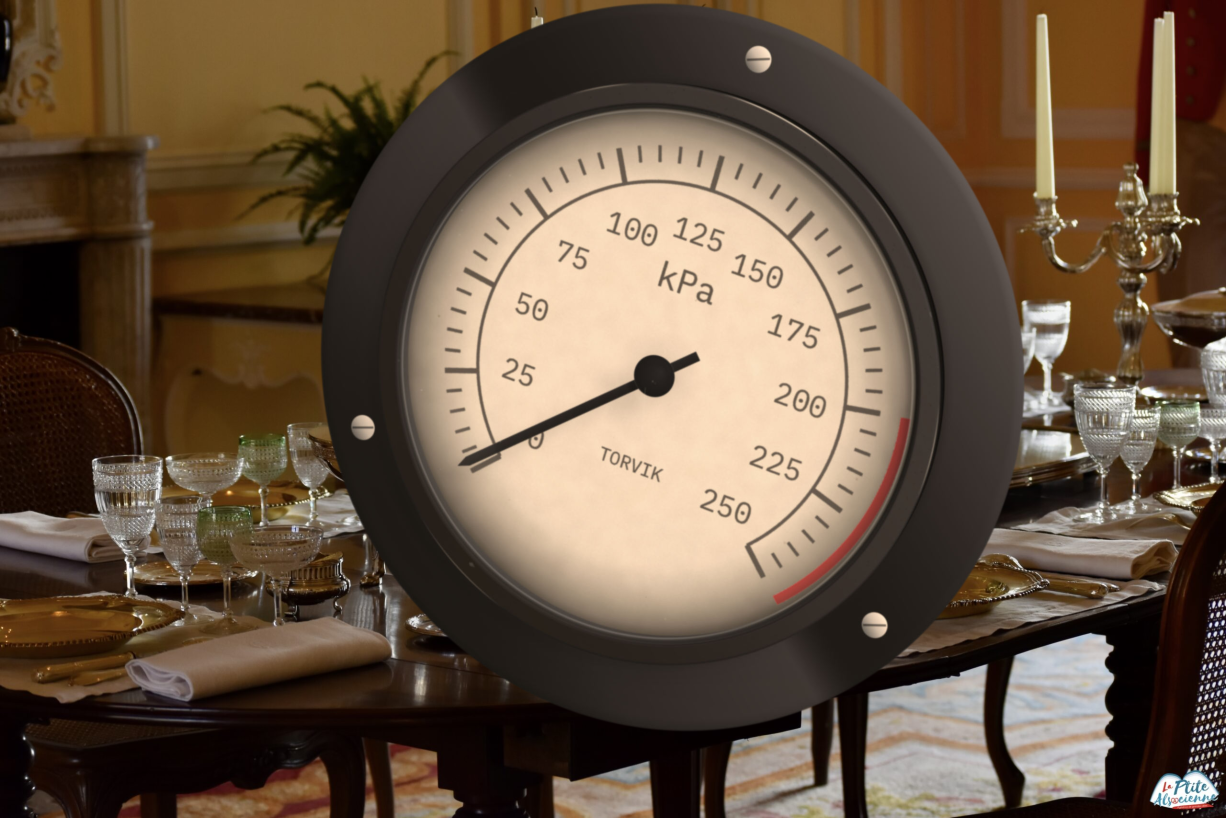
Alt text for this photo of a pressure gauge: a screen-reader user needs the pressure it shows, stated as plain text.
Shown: 2.5 kPa
